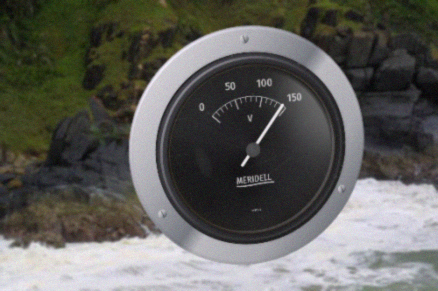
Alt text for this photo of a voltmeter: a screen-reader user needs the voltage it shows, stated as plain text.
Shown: 140 V
